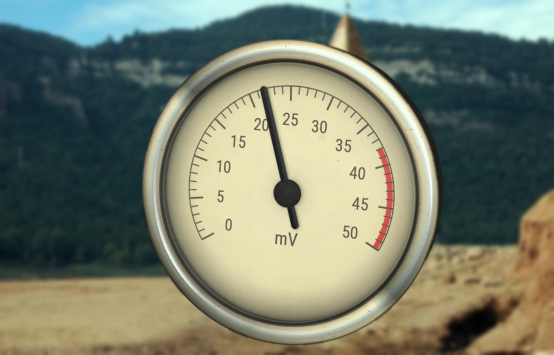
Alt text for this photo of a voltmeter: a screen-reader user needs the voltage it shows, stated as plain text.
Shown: 22 mV
